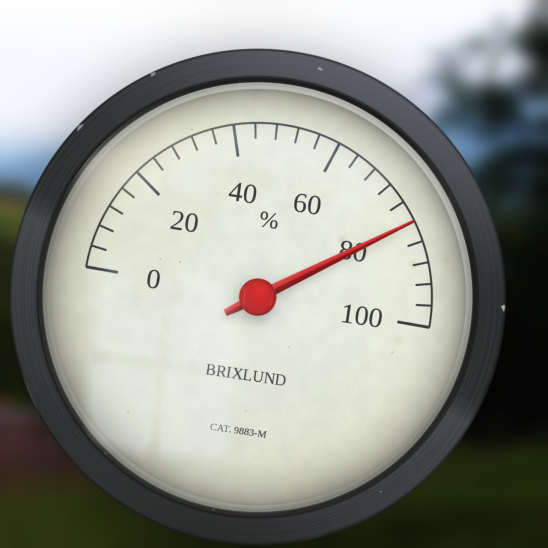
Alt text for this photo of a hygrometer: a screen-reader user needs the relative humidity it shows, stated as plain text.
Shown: 80 %
